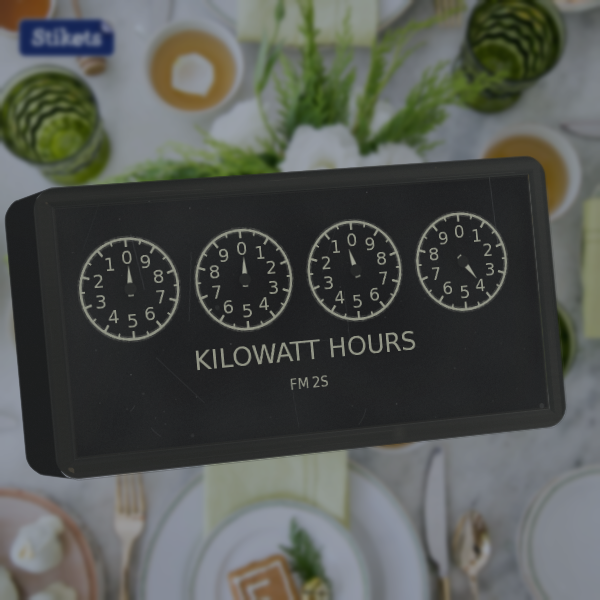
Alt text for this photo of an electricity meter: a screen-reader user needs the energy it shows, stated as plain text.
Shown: 4 kWh
